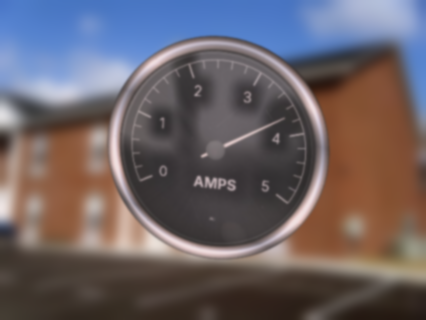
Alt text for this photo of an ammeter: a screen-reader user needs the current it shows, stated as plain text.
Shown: 3.7 A
